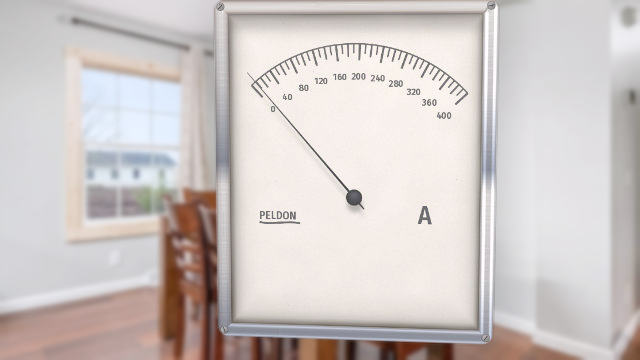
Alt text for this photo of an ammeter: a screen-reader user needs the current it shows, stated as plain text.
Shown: 10 A
